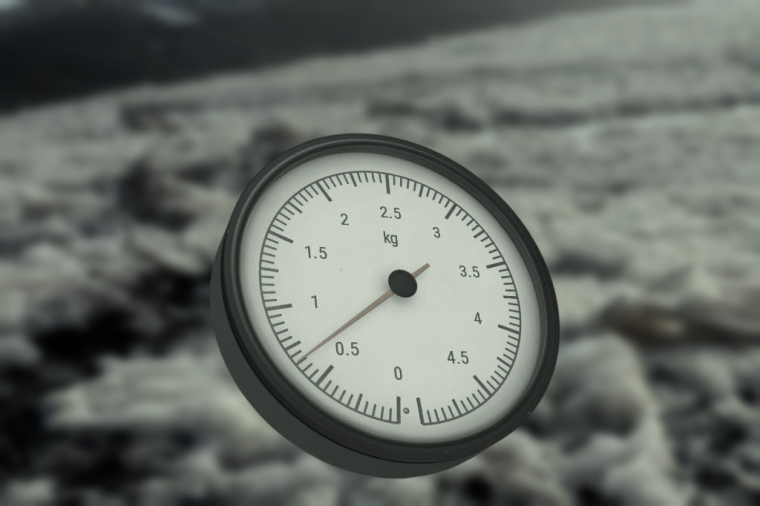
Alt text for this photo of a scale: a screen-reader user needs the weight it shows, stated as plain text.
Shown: 0.65 kg
